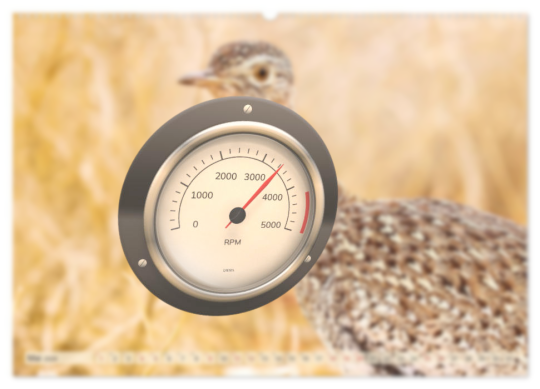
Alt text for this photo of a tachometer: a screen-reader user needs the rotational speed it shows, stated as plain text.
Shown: 3400 rpm
